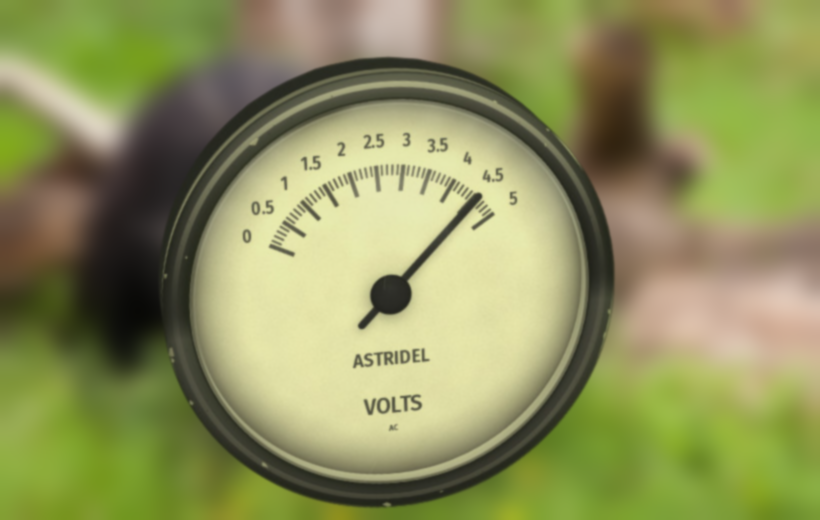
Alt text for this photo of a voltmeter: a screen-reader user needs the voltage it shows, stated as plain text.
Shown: 4.5 V
